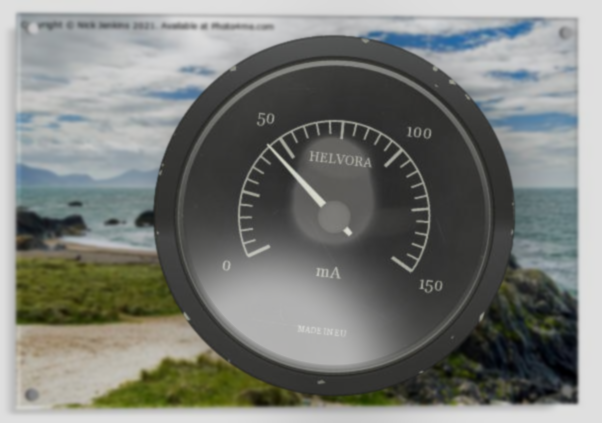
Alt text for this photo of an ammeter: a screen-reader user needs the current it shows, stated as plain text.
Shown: 45 mA
